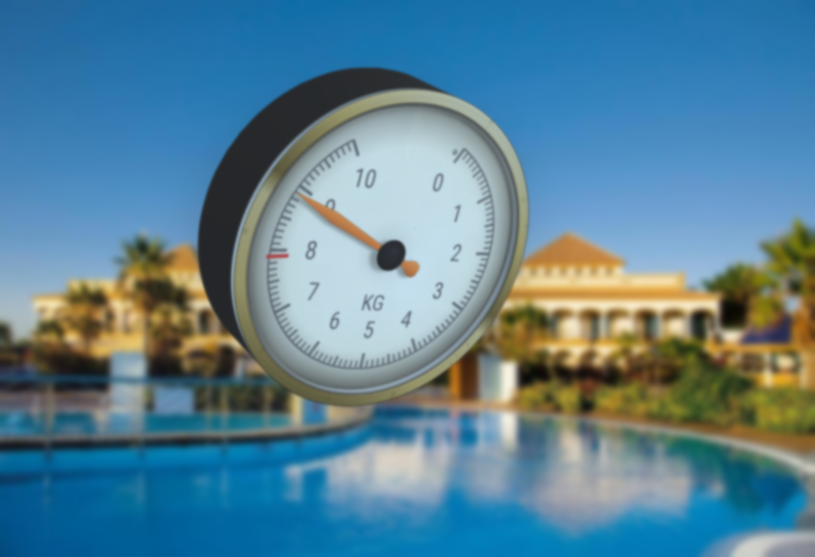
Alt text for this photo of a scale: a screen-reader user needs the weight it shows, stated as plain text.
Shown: 8.9 kg
